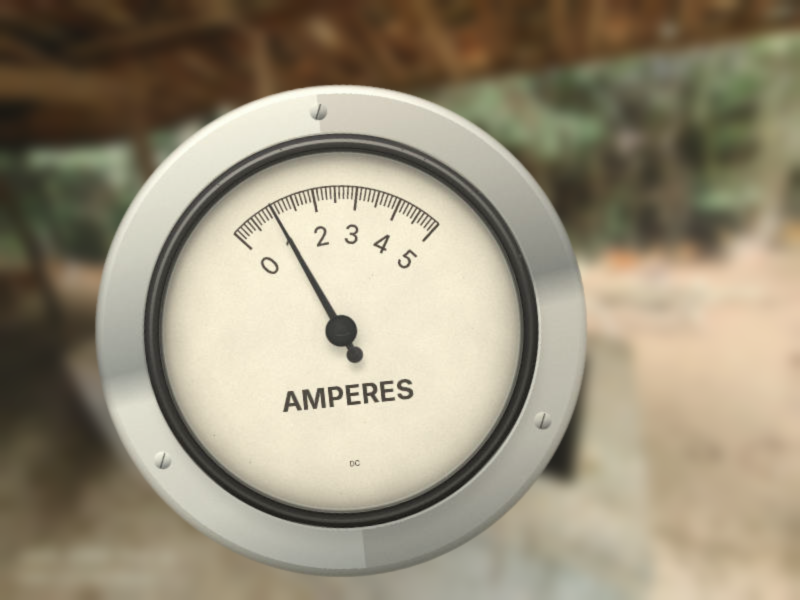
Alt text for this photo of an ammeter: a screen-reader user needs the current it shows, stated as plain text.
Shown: 1 A
